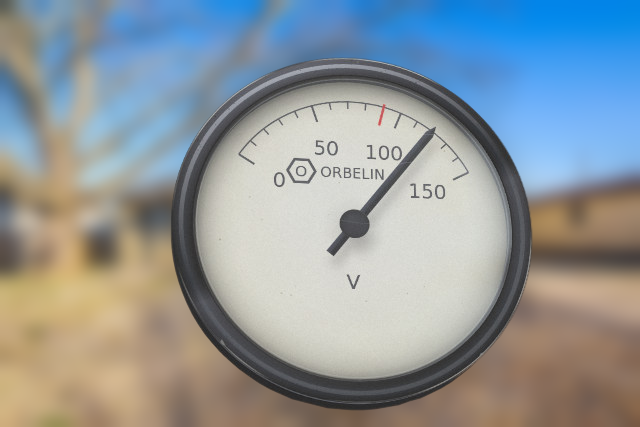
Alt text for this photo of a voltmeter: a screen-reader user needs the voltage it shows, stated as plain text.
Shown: 120 V
